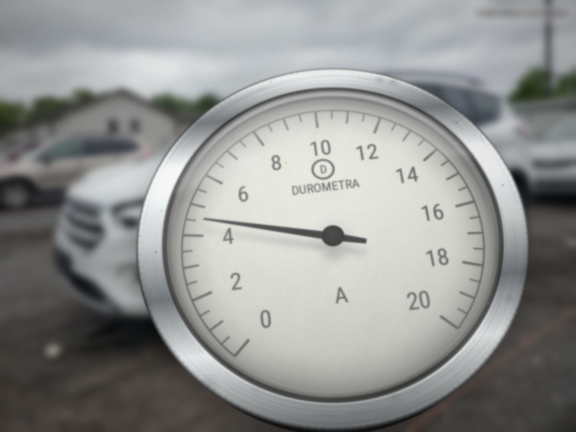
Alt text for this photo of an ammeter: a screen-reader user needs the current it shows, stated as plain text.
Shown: 4.5 A
